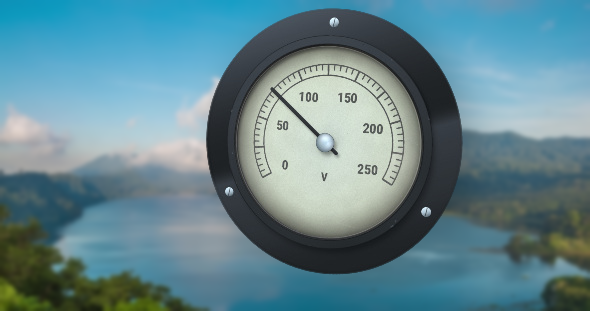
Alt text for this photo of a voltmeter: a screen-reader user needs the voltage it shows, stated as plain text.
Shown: 75 V
